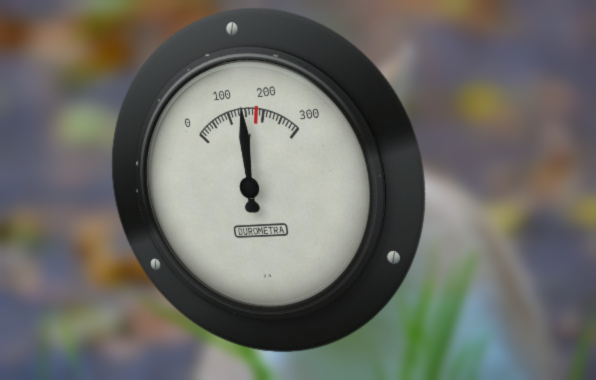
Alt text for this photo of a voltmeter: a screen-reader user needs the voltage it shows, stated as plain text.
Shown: 150 V
